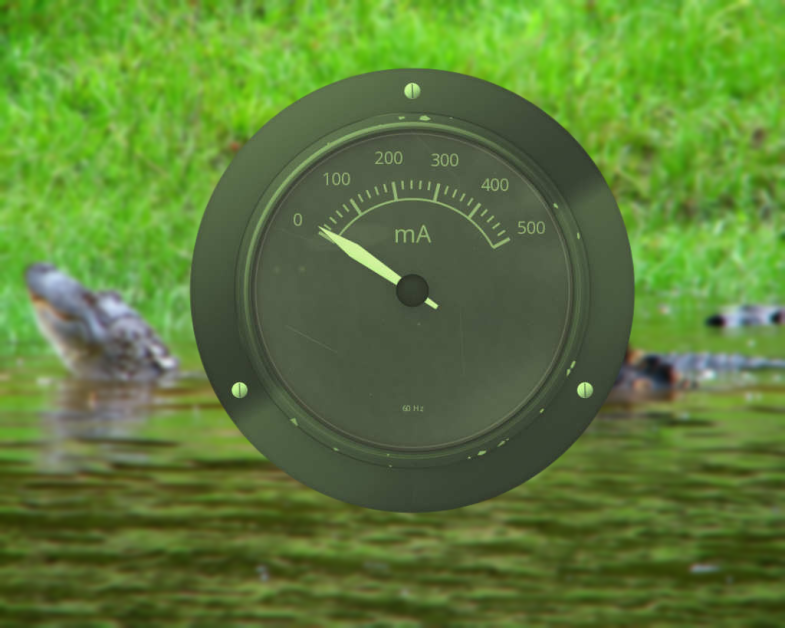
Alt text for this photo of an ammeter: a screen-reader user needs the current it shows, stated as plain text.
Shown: 10 mA
